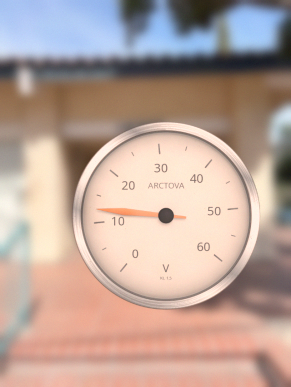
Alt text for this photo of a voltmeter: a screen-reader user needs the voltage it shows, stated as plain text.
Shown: 12.5 V
